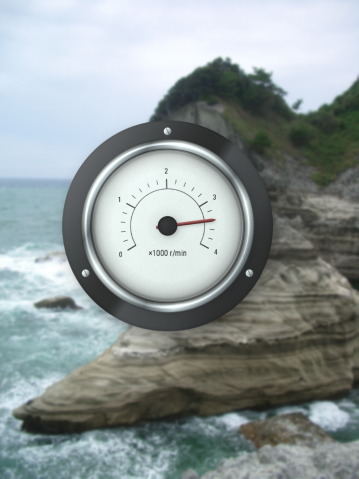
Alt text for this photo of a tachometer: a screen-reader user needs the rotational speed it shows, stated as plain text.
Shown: 3400 rpm
